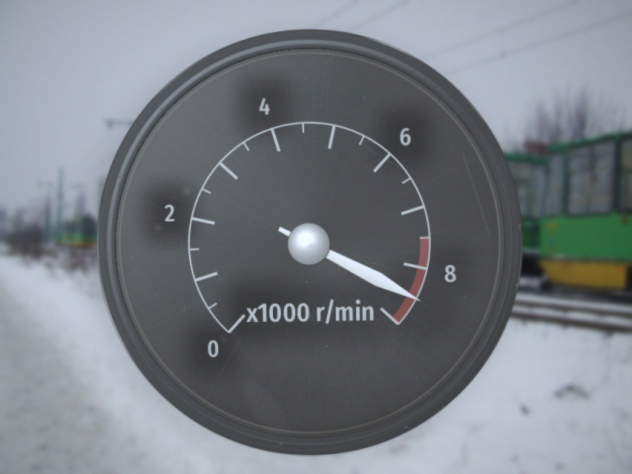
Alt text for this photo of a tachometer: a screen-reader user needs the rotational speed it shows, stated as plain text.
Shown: 8500 rpm
